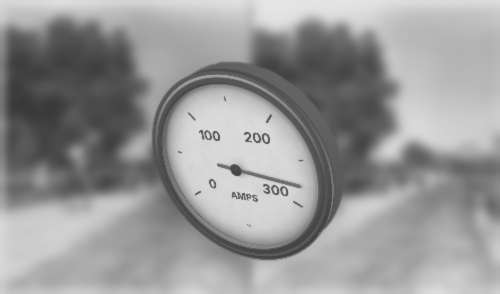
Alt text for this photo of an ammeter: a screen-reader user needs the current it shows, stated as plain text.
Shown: 275 A
